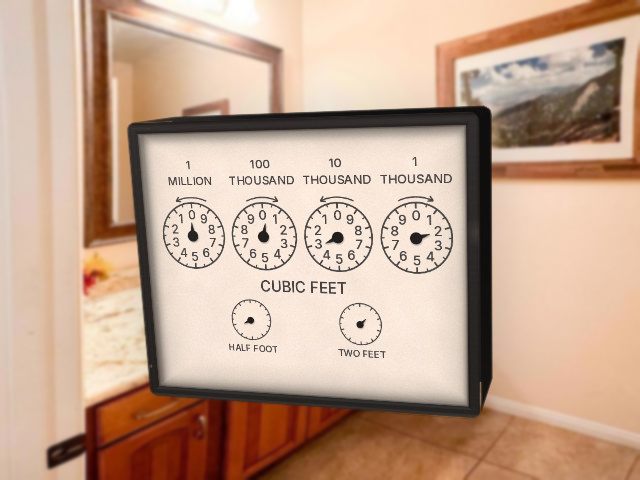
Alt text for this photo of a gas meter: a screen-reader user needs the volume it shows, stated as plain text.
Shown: 3200 ft³
